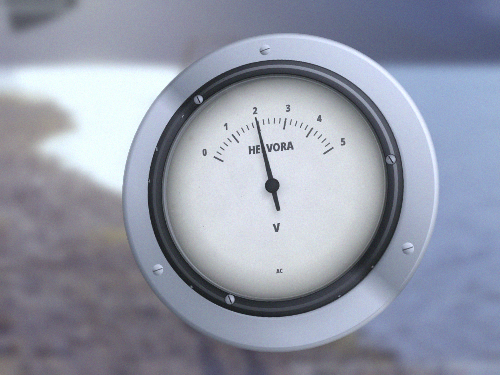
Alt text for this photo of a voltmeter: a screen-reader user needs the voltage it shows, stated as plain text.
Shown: 2 V
